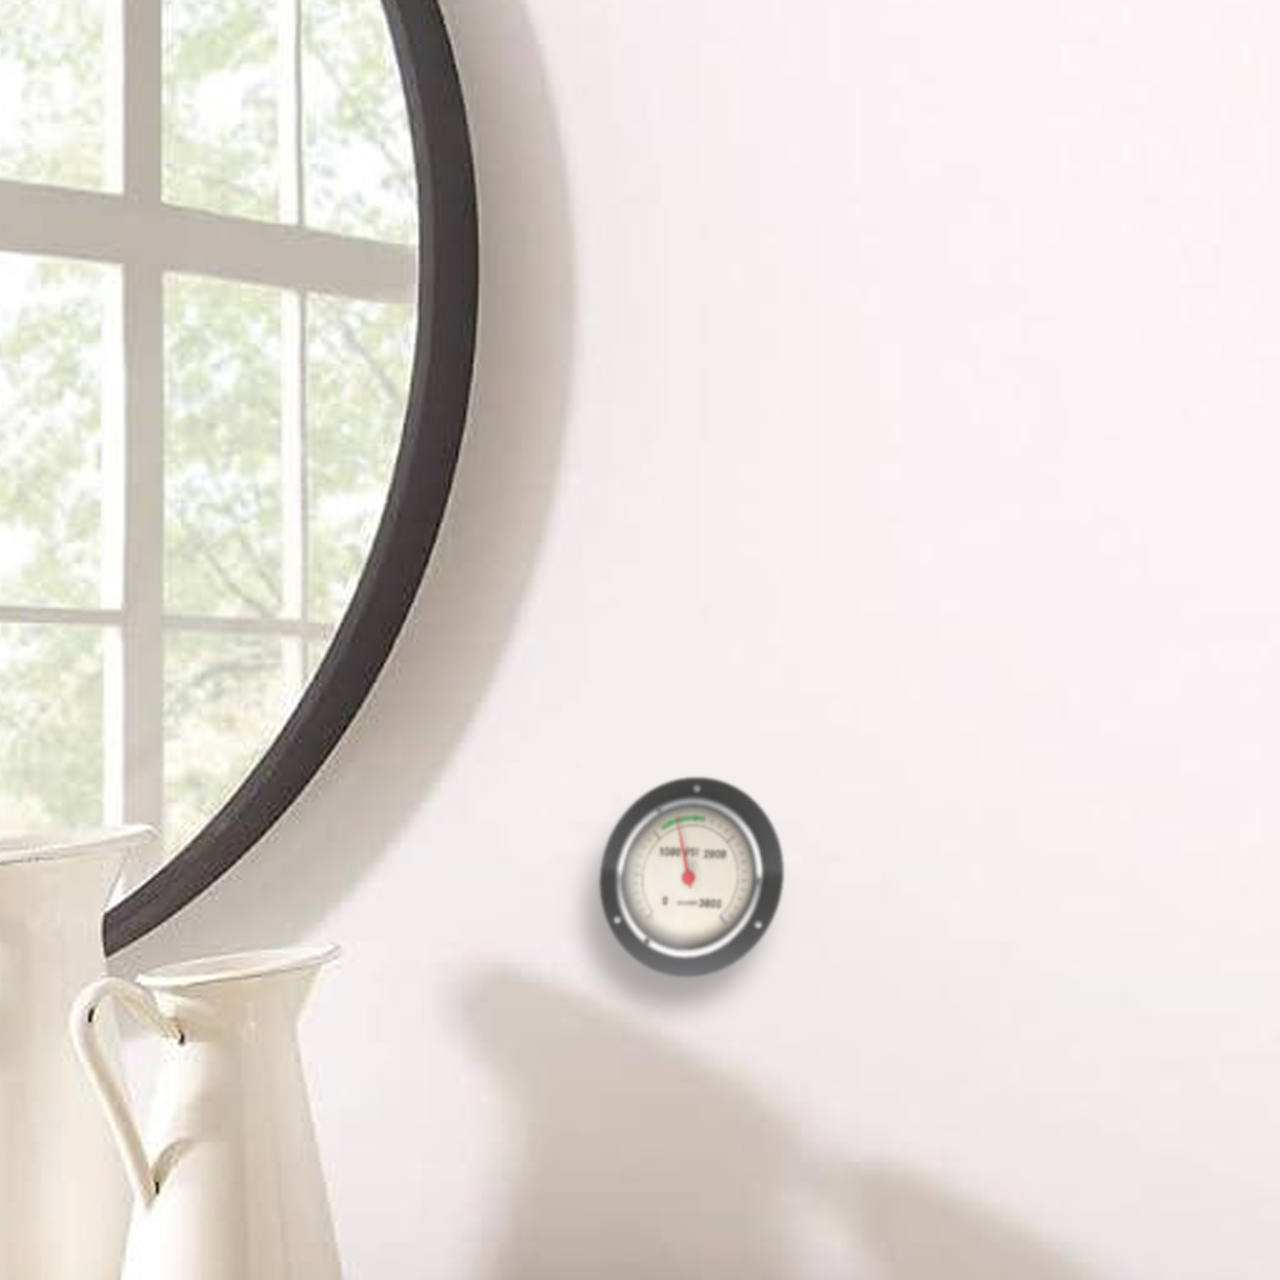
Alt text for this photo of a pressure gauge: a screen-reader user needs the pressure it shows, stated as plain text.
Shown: 1300 psi
